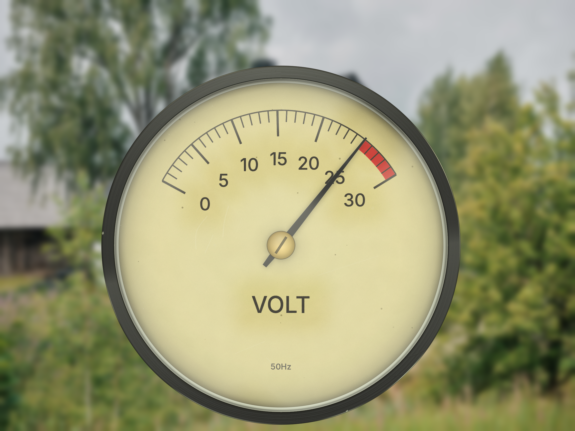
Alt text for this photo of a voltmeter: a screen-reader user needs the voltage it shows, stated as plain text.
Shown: 25 V
